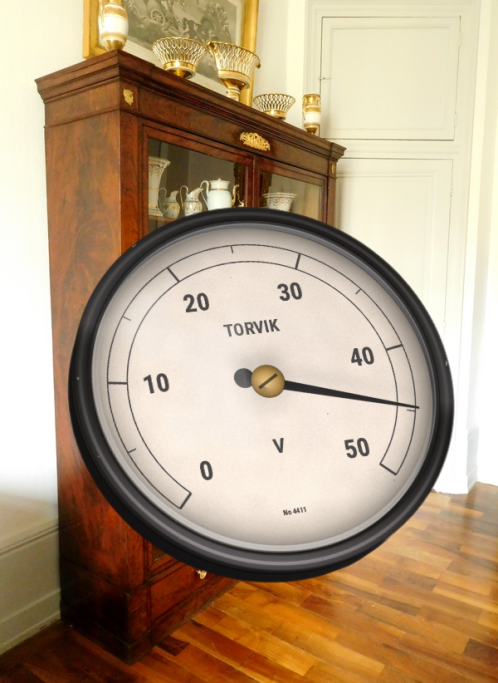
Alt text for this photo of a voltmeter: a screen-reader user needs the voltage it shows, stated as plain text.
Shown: 45 V
